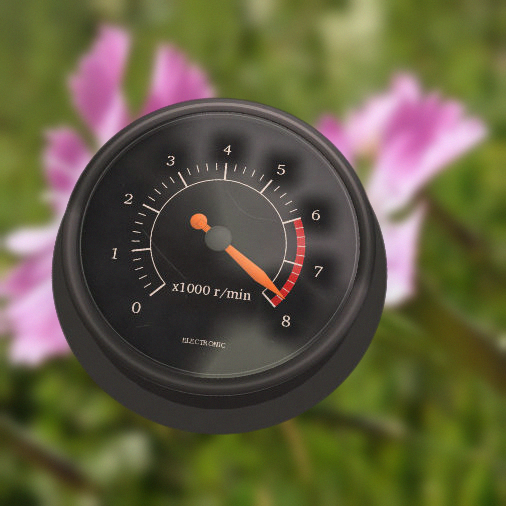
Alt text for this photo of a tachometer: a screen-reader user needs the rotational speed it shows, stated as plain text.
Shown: 7800 rpm
